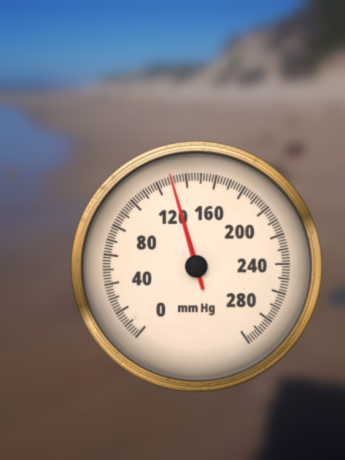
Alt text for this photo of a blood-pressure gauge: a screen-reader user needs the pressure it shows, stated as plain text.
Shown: 130 mmHg
